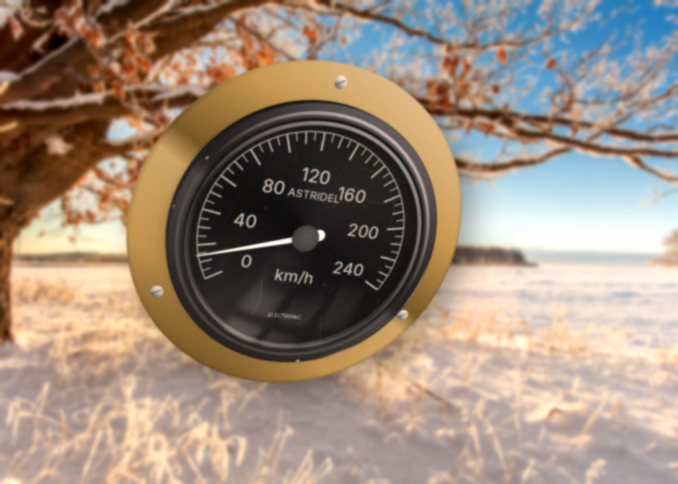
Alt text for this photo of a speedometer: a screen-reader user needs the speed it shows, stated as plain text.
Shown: 15 km/h
